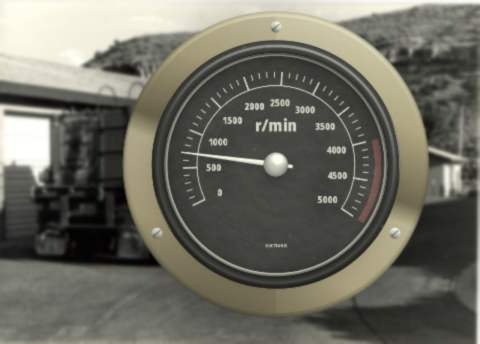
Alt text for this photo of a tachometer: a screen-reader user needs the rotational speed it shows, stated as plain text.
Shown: 700 rpm
